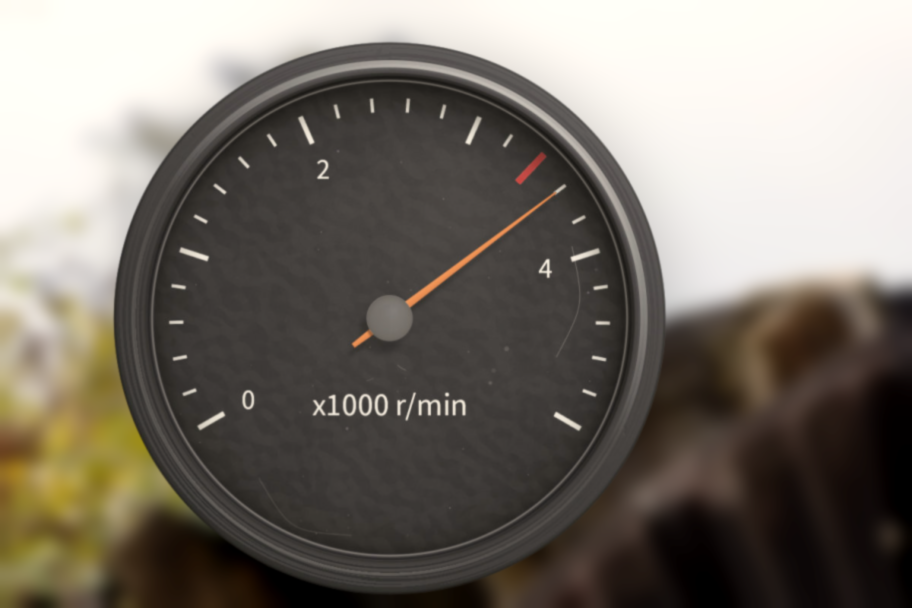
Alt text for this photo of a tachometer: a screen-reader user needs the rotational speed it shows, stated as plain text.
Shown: 3600 rpm
